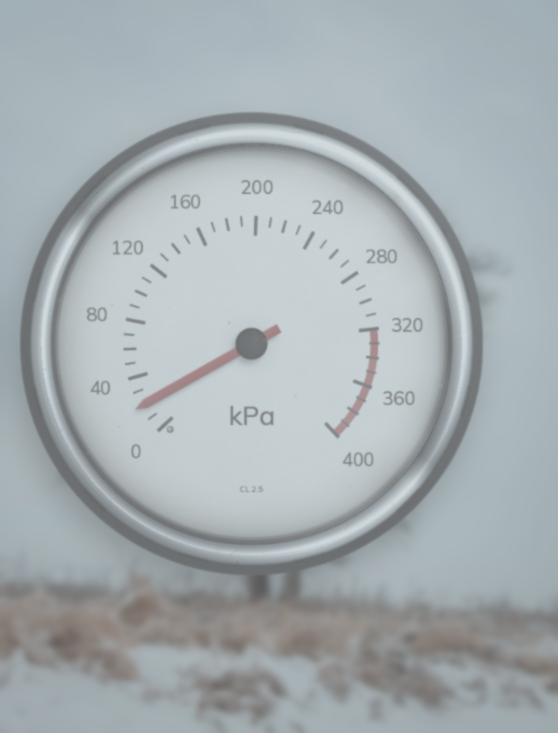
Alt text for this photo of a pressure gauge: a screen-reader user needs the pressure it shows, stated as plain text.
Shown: 20 kPa
